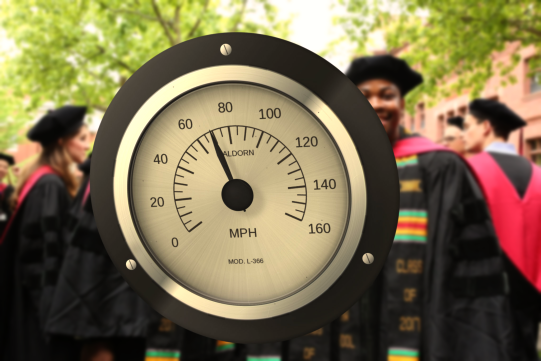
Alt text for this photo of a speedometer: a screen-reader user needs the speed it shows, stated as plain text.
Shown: 70 mph
